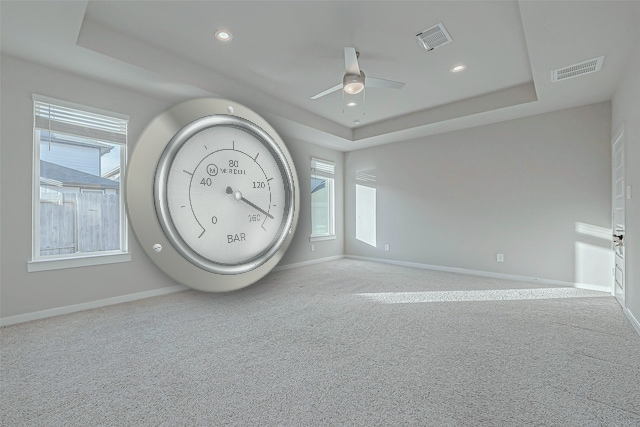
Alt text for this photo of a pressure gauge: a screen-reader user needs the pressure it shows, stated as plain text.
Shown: 150 bar
